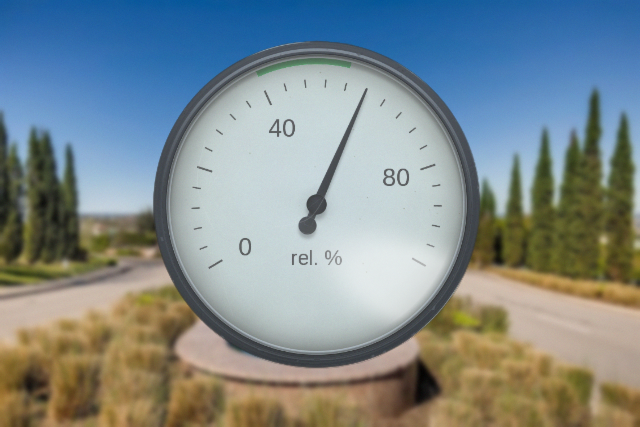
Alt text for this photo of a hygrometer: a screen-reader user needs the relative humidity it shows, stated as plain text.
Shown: 60 %
